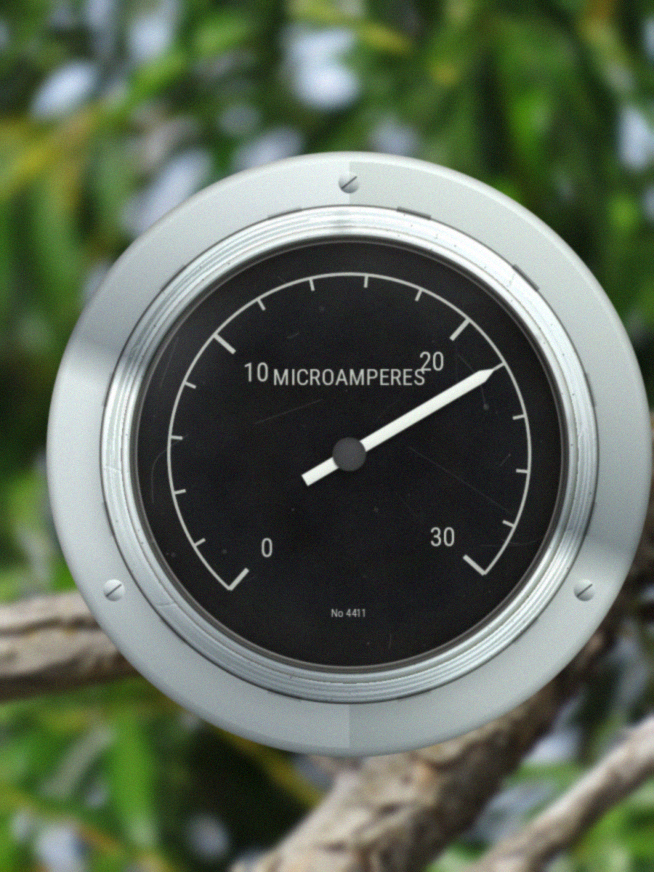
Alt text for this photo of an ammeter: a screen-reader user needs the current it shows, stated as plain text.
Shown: 22 µA
